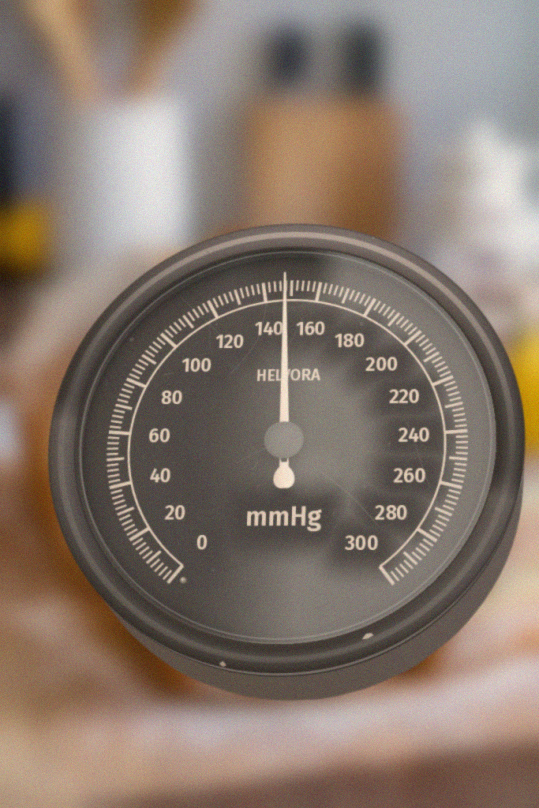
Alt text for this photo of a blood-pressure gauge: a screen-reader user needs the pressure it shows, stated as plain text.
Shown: 148 mmHg
